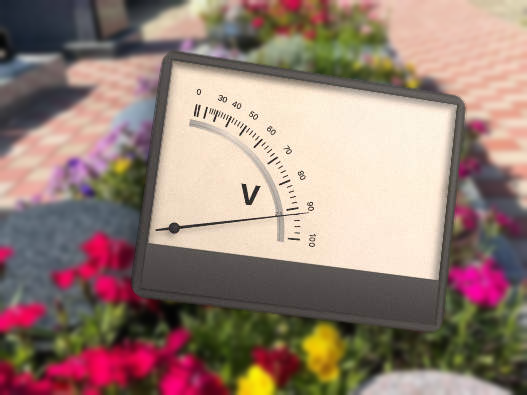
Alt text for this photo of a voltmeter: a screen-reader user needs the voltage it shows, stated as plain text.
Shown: 92 V
